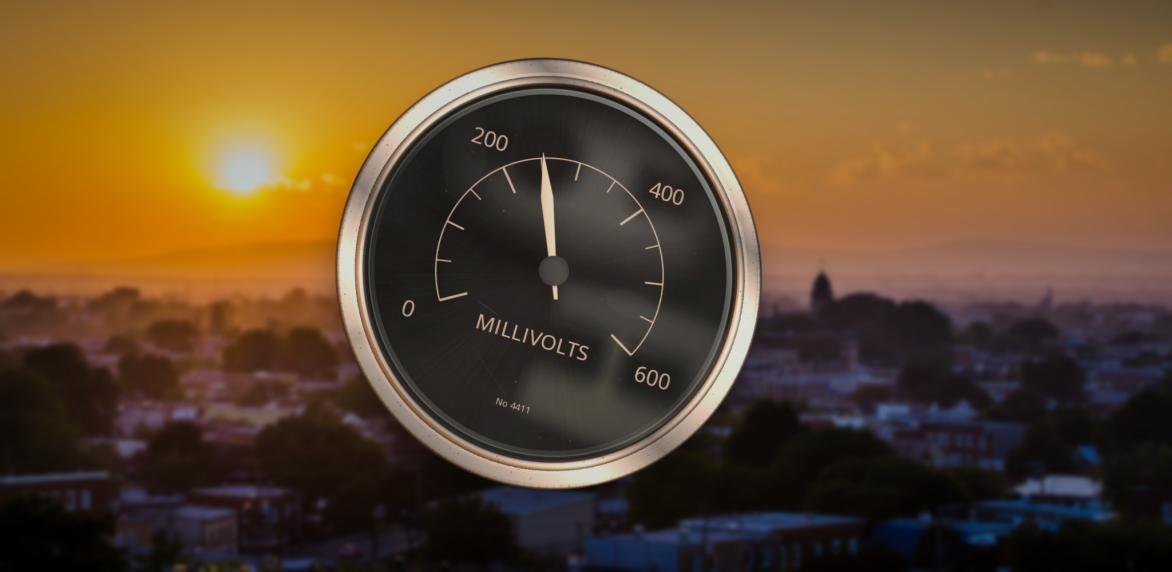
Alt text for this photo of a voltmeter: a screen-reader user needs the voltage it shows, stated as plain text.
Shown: 250 mV
